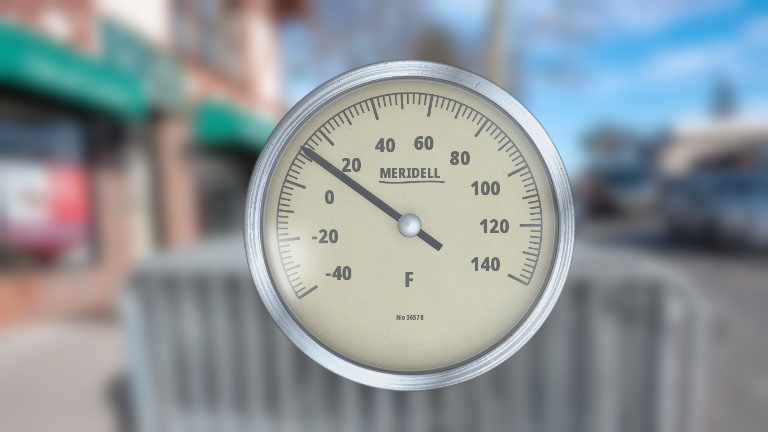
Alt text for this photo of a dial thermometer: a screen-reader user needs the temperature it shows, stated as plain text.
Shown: 12 °F
